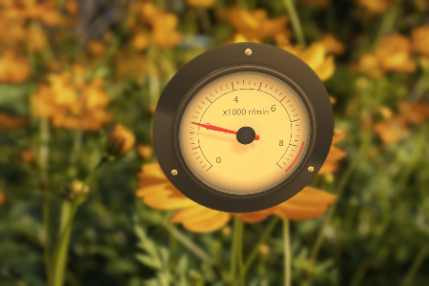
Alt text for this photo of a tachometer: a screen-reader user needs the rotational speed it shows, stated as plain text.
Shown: 2000 rpm
